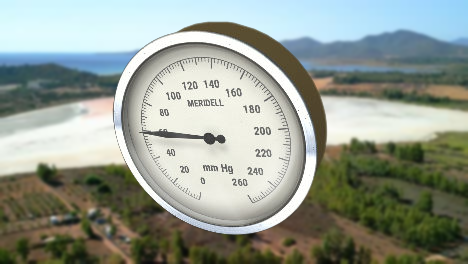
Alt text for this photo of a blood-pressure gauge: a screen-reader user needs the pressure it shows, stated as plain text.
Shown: 60 mmHg
